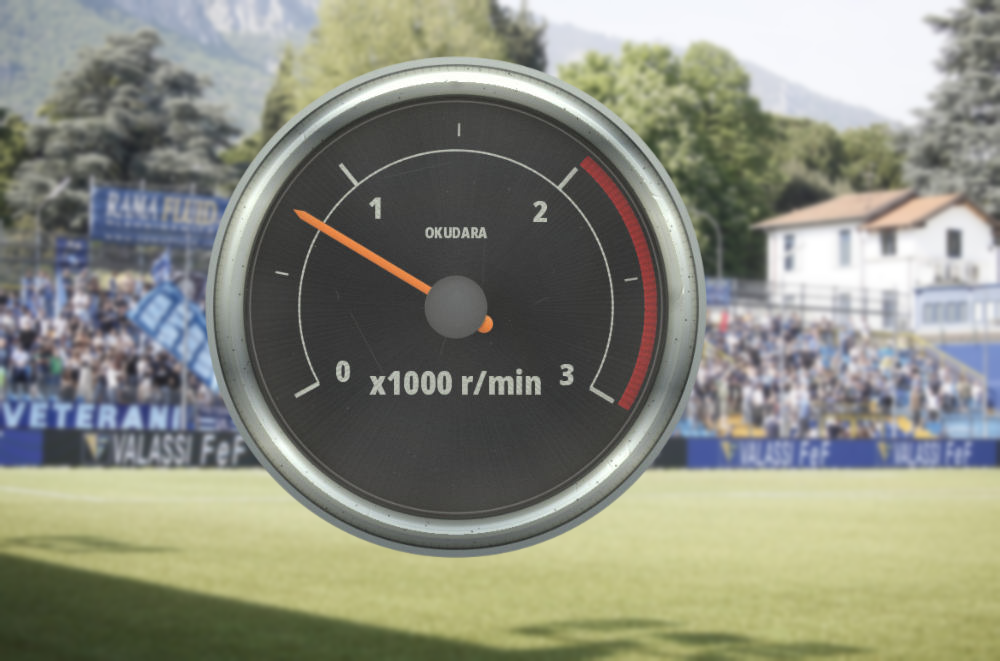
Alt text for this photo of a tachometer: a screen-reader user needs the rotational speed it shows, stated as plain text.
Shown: 750 rpm
